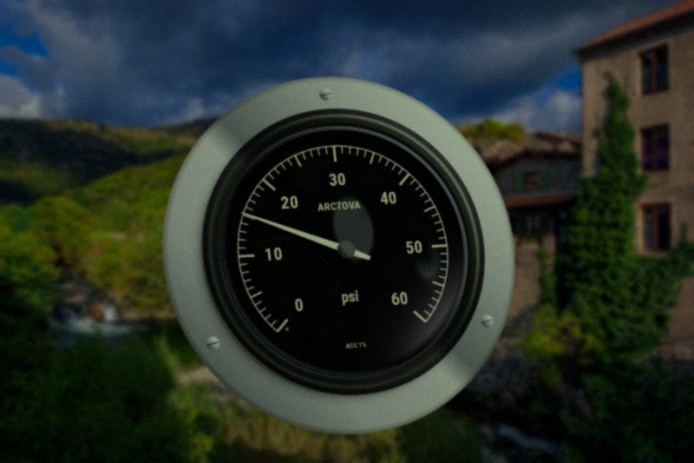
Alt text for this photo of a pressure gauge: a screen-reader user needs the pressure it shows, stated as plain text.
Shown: 15 psi
